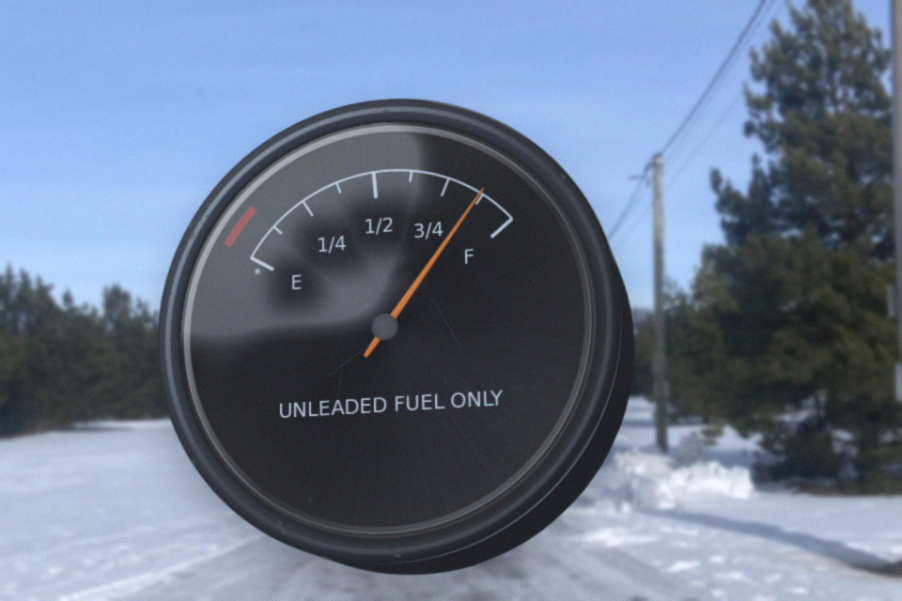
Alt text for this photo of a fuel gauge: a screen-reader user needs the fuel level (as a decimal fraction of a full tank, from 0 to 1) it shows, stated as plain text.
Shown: 0.875
